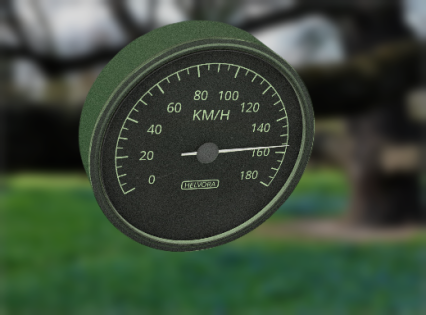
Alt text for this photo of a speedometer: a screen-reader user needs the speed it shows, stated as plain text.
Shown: 155 km/h
